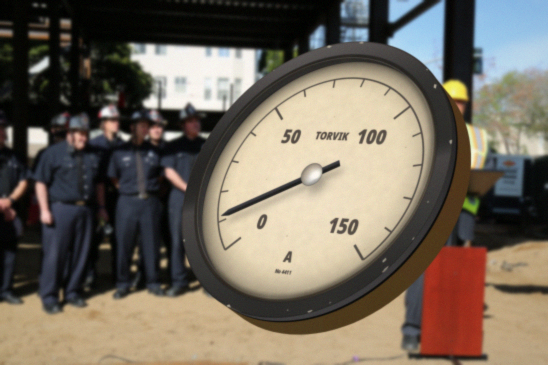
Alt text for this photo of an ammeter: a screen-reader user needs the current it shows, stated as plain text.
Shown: 10 A
